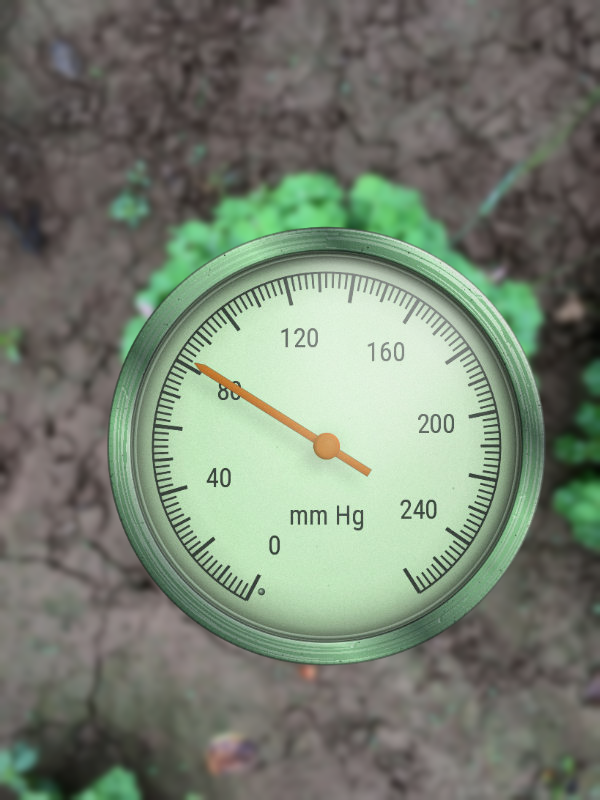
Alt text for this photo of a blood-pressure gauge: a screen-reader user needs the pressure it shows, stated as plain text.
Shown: 82 mmHg
